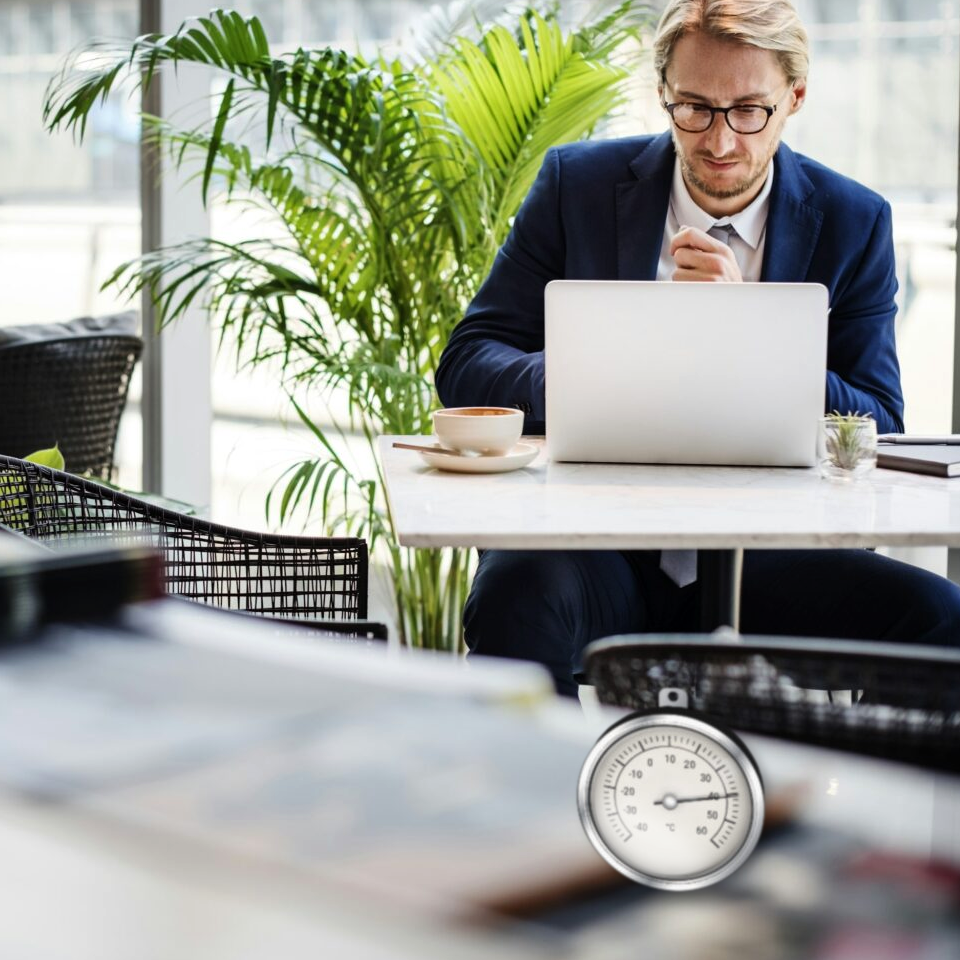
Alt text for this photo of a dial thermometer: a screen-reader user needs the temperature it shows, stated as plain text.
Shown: 40 °C
